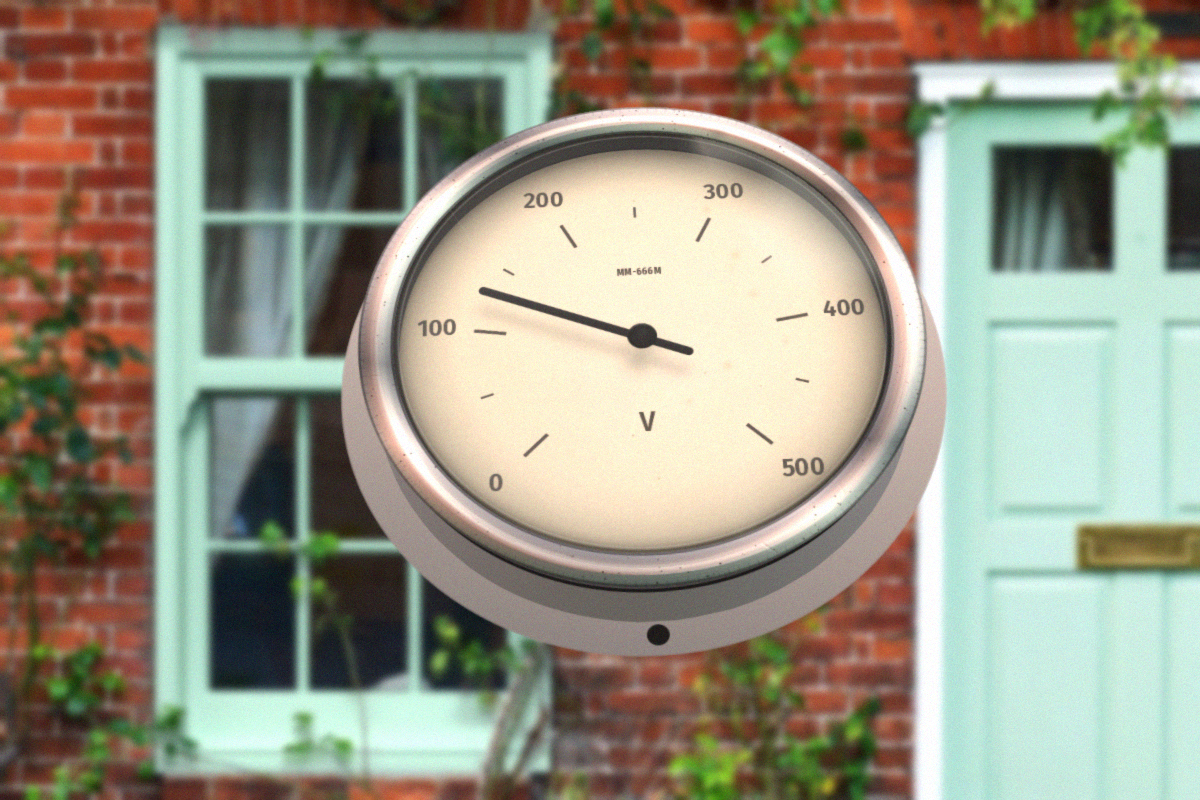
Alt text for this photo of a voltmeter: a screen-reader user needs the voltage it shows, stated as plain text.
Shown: 125 V
